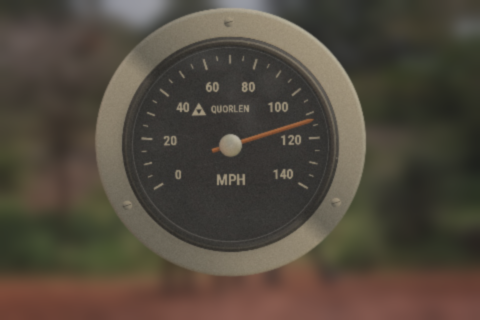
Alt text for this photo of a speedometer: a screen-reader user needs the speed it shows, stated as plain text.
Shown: 112.5 mph
